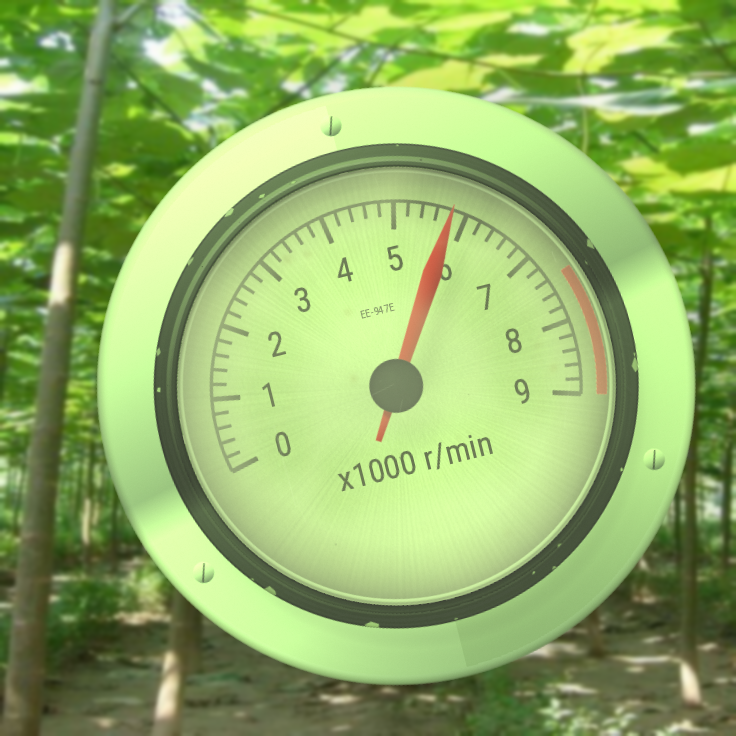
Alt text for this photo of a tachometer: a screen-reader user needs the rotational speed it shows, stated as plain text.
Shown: 5800 rpm
